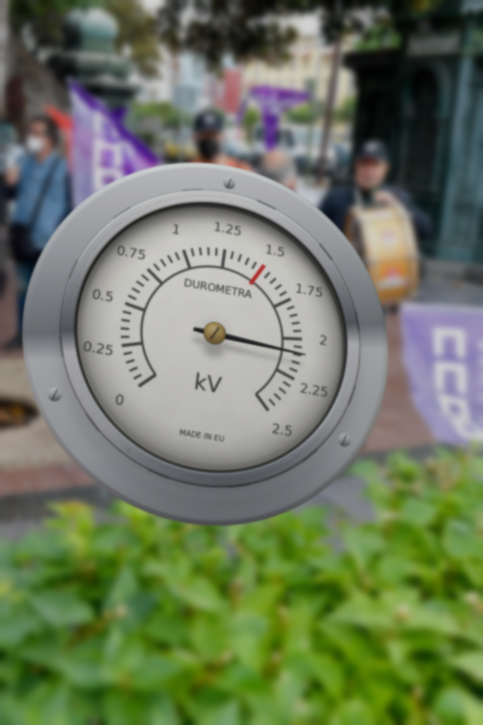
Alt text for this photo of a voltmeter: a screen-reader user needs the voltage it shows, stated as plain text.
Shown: 2.1 kV
